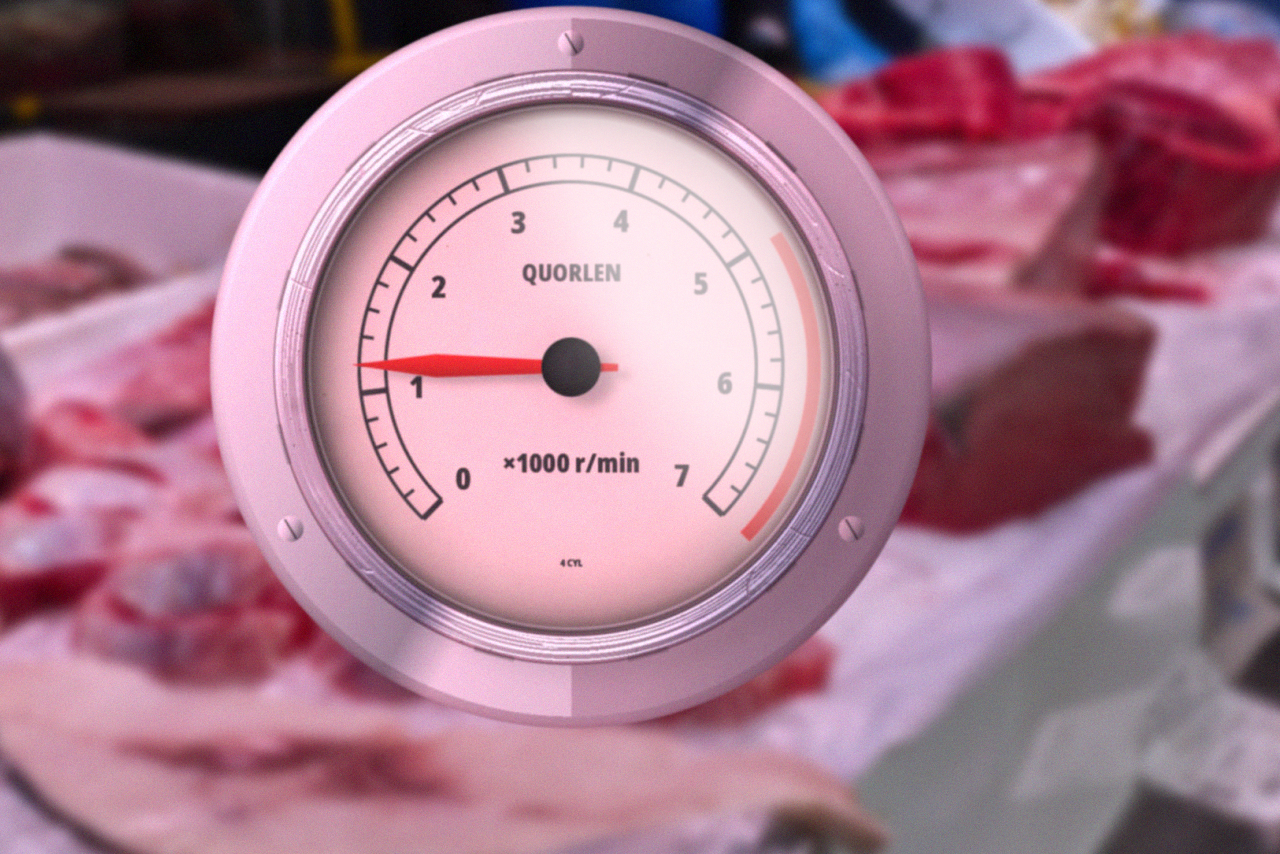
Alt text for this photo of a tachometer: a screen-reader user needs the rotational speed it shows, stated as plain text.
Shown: 1200 rpm
